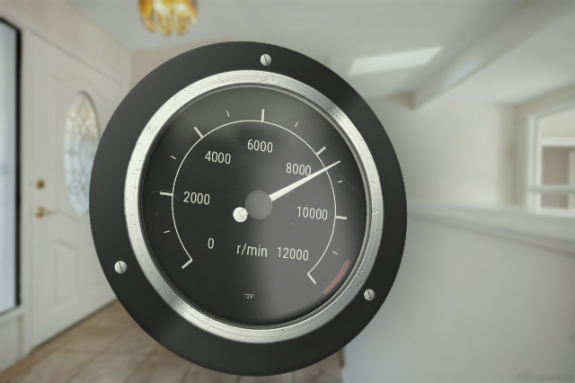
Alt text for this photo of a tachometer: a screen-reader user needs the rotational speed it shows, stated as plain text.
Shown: 8500 rpm
